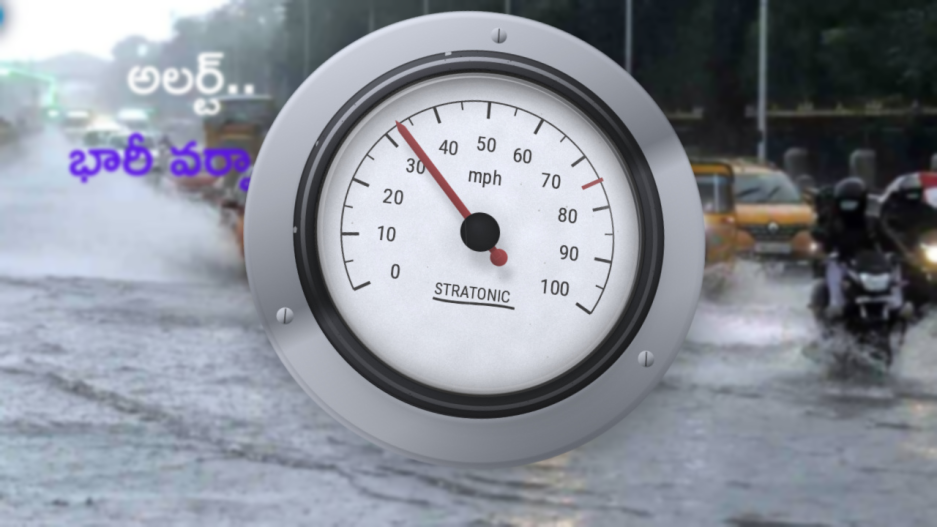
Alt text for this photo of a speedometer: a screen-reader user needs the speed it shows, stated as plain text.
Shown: 32.5 mph
